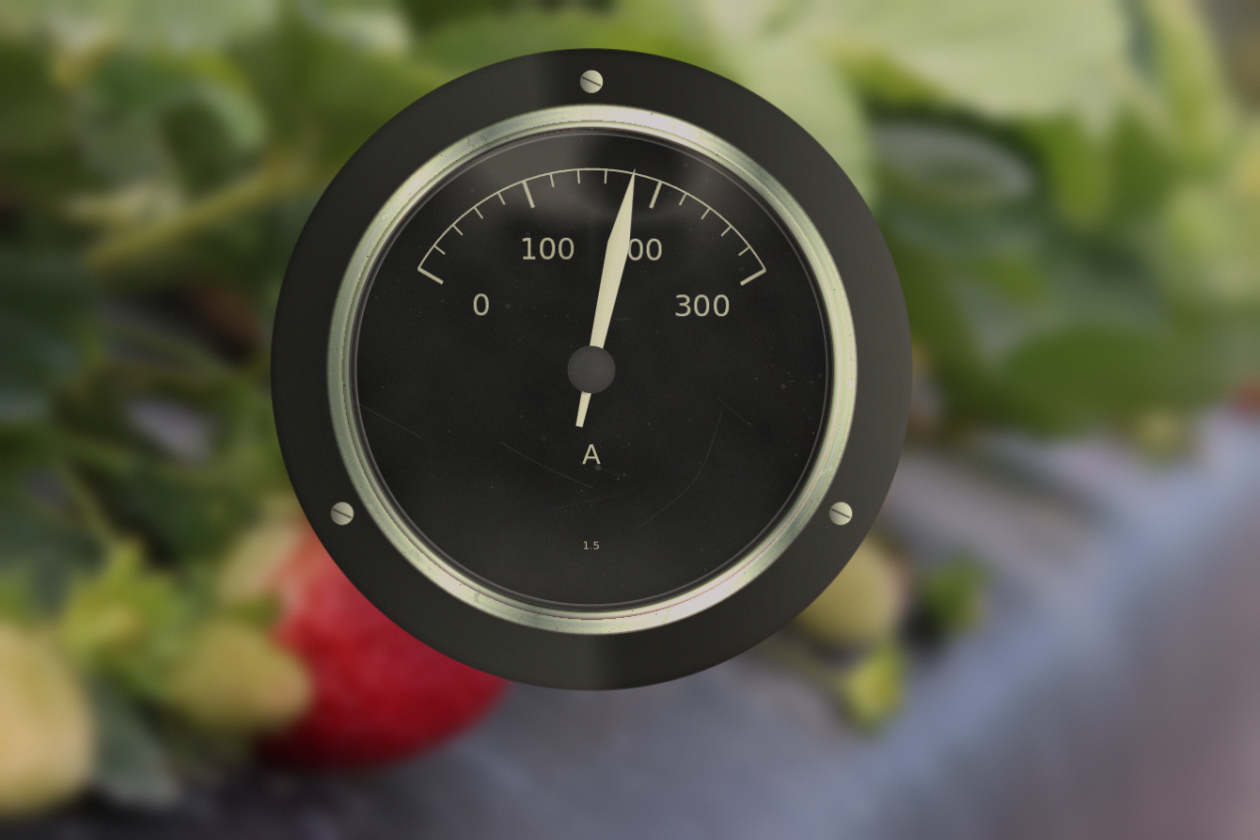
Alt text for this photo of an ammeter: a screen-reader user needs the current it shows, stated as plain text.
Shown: 180 A
